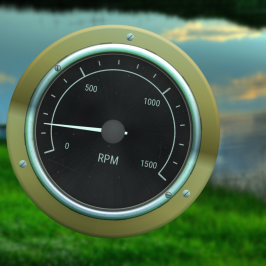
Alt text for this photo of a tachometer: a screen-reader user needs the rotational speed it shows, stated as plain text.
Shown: 150 rpm
